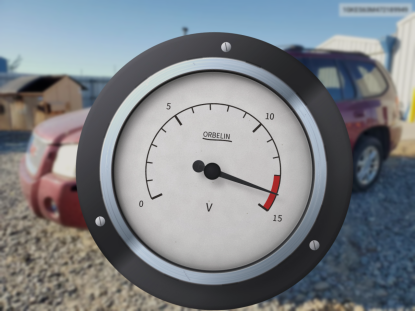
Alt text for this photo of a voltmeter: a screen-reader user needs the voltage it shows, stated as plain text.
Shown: 14 V
